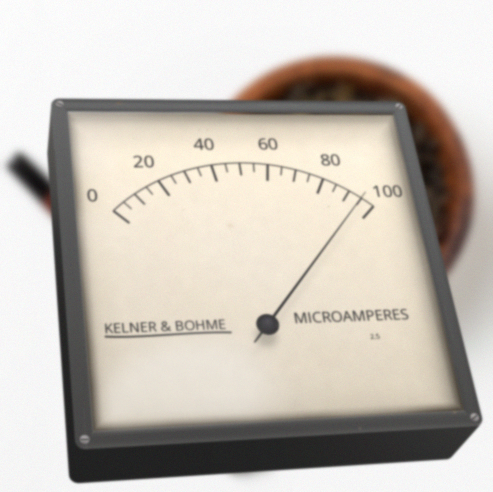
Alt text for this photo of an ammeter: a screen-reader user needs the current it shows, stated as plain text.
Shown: 95 µA
